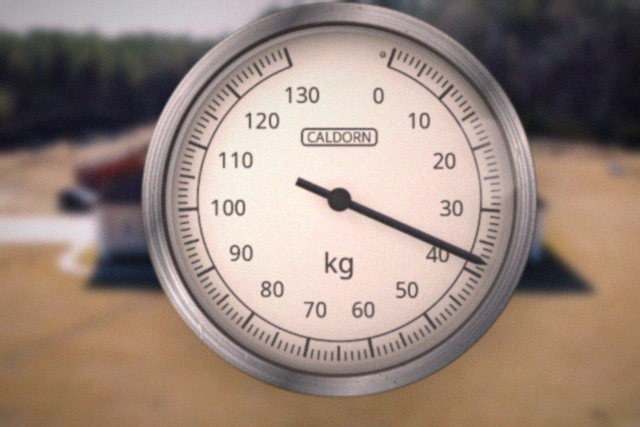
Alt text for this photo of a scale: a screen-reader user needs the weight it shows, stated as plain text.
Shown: 38 kg
